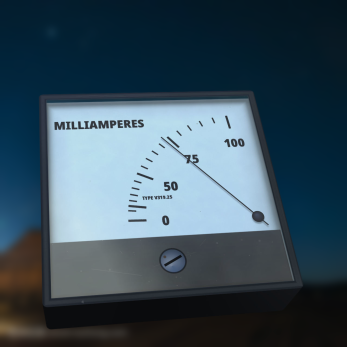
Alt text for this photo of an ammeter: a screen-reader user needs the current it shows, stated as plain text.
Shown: 72.5 mA
